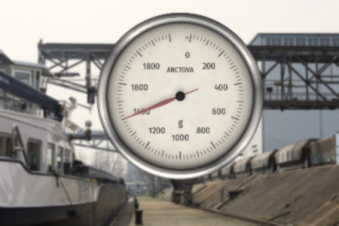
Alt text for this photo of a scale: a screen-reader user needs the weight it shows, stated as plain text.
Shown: 1400 g
